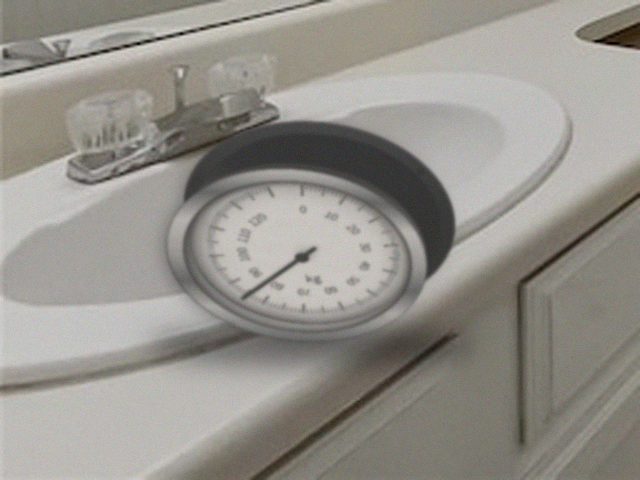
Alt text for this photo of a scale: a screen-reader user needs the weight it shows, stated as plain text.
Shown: 85 kg
